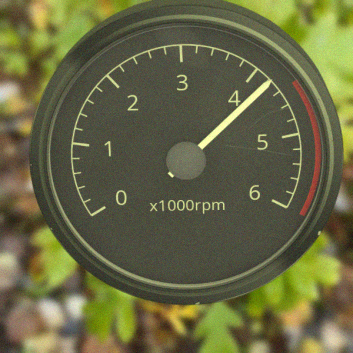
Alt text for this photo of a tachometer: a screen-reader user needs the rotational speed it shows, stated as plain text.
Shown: 4200 rpm
